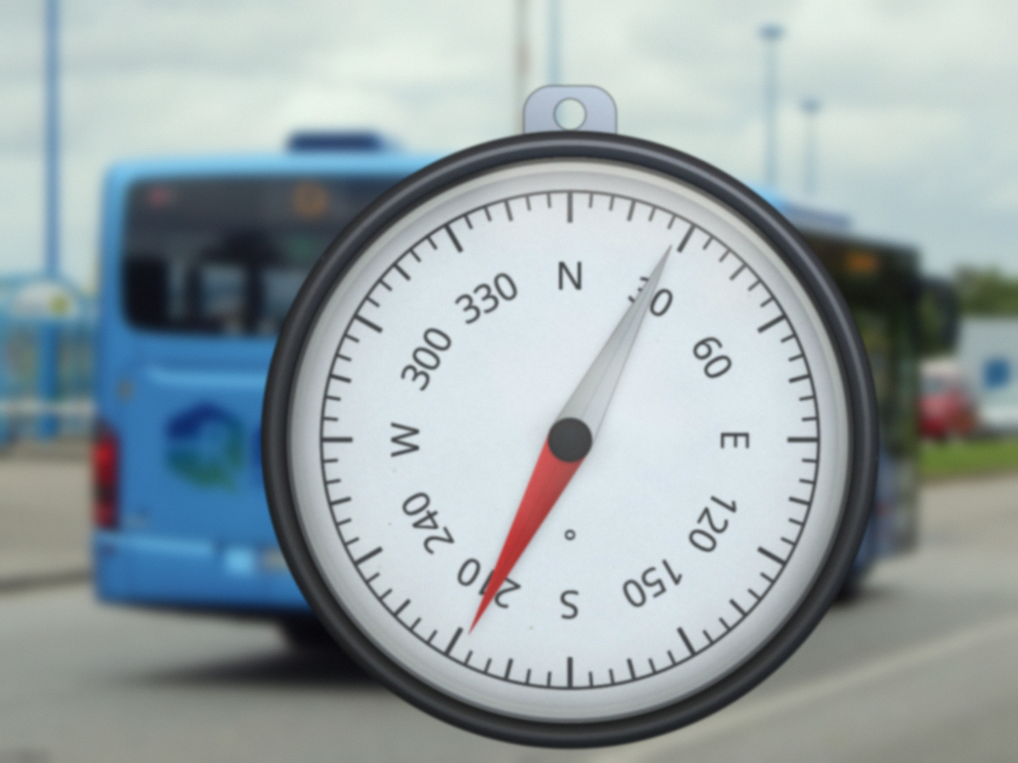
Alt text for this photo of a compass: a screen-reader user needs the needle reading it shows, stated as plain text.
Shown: 207.5 °
